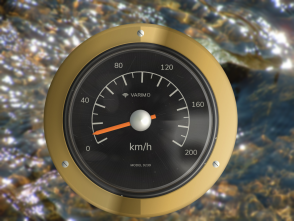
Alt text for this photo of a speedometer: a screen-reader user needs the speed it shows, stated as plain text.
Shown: 10 km/h
